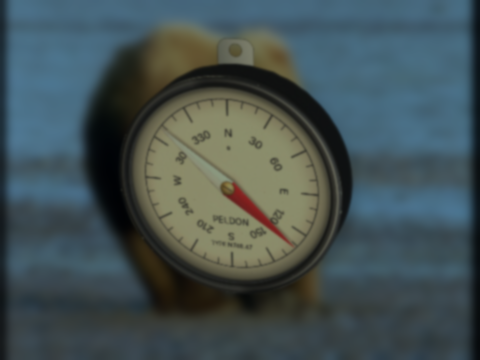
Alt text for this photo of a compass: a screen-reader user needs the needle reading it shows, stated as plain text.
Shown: 130 °
